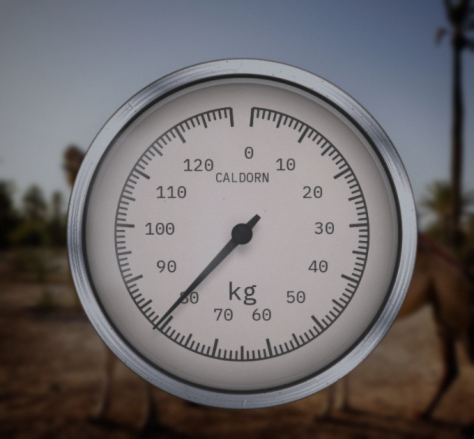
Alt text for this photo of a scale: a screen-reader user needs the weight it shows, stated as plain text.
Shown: 81 kg
